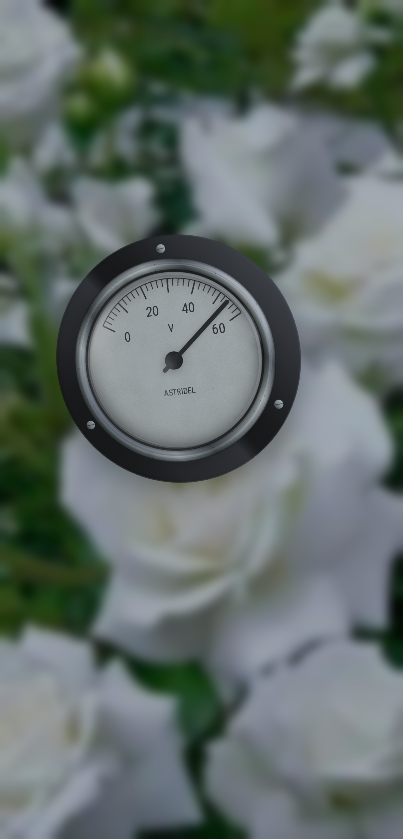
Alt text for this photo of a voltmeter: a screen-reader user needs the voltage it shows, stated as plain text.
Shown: 54 V
